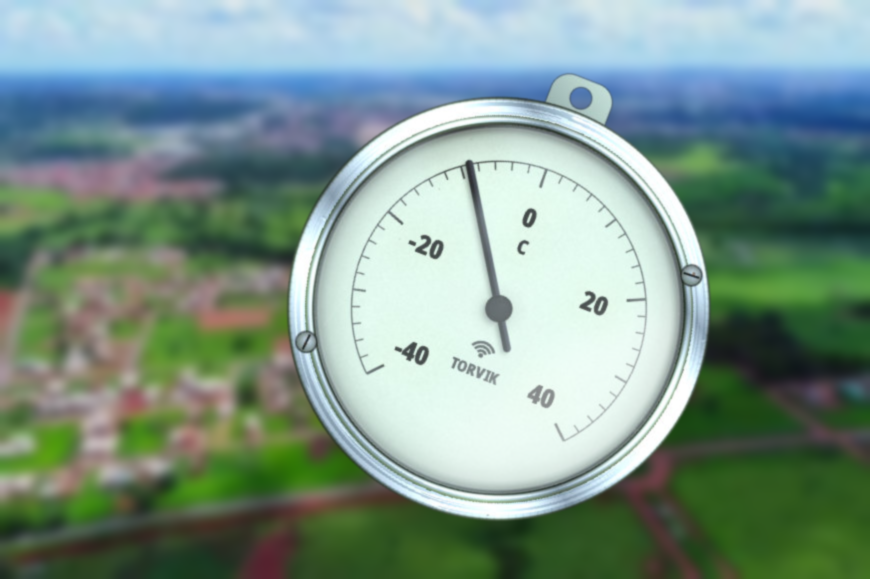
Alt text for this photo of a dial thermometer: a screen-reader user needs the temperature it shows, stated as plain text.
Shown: -9 °C
